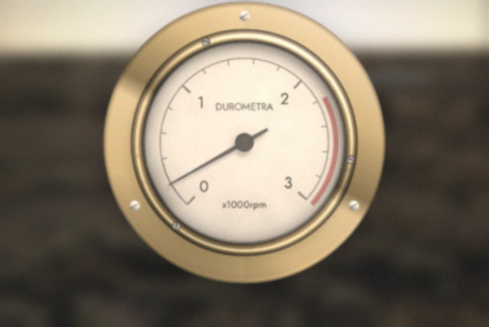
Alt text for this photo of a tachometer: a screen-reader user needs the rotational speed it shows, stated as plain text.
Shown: 200 rpm
